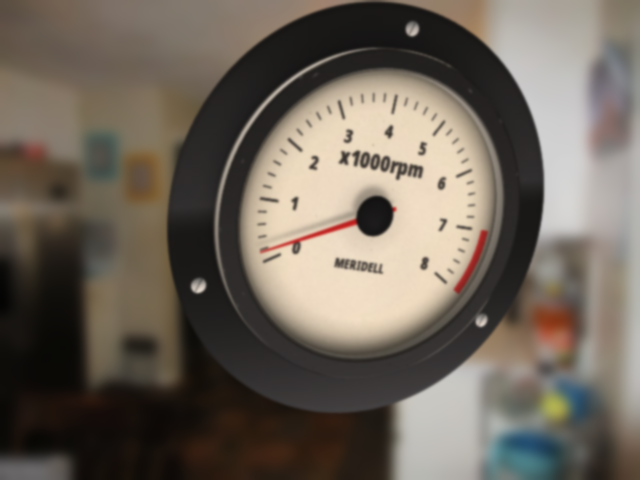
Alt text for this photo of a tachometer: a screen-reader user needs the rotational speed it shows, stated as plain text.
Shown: 200 rpm
